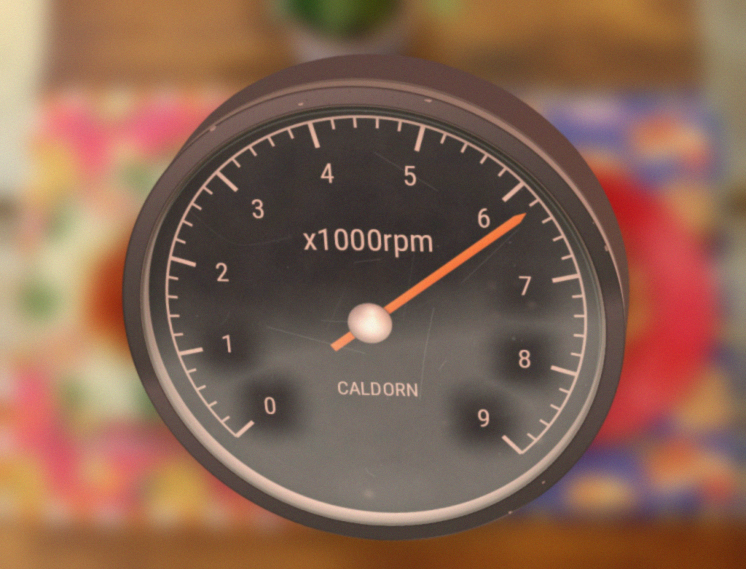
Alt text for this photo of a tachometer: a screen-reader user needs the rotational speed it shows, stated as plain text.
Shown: 6200 rpm
